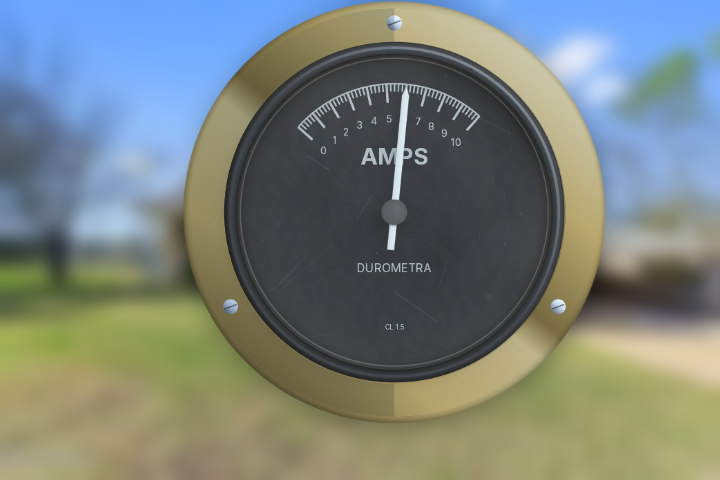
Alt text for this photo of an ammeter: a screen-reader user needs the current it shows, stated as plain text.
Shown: 6 A
